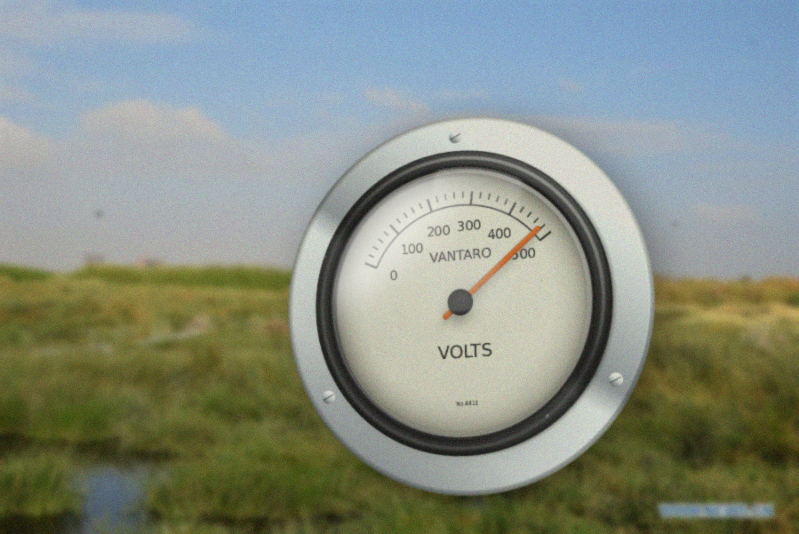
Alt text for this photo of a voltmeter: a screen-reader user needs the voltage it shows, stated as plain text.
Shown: 480 V
